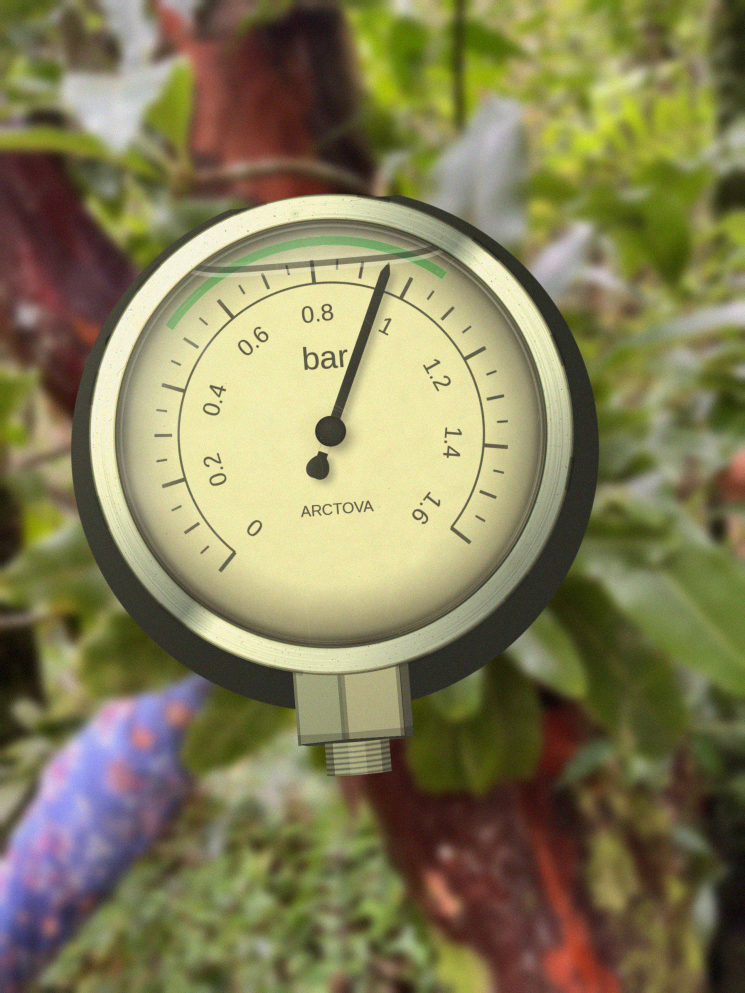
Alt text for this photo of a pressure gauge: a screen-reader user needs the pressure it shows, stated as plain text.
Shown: 0.95 bar
